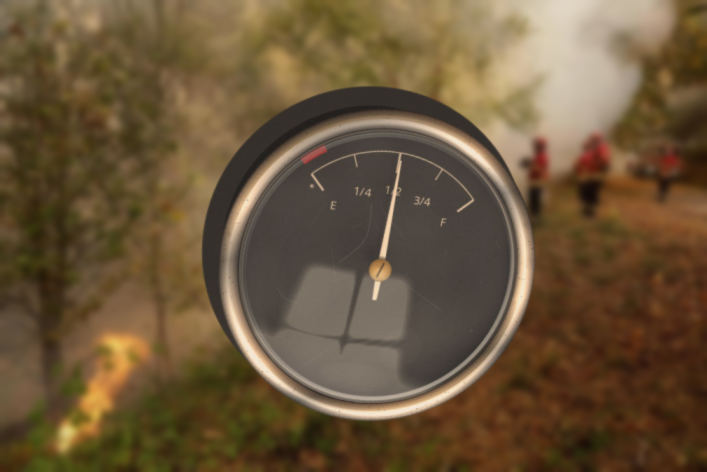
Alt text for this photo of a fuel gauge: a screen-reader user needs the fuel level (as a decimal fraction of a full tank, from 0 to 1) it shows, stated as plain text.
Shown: 0.5
